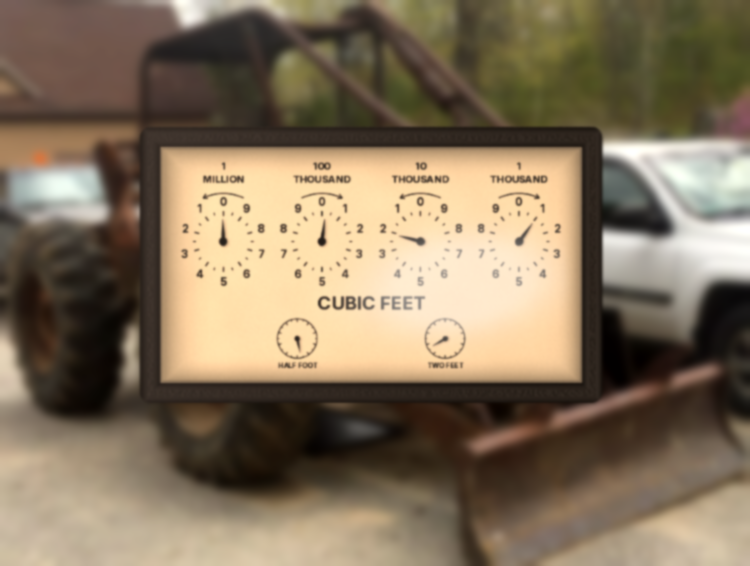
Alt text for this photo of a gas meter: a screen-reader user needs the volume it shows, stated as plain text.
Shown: 2100 ft³
